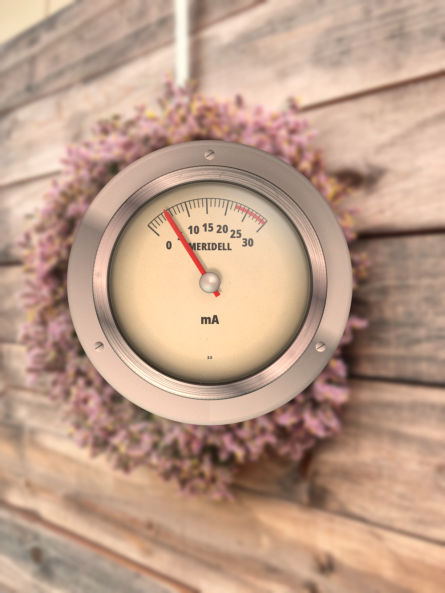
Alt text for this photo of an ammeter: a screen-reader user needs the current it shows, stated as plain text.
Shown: 5 mA
